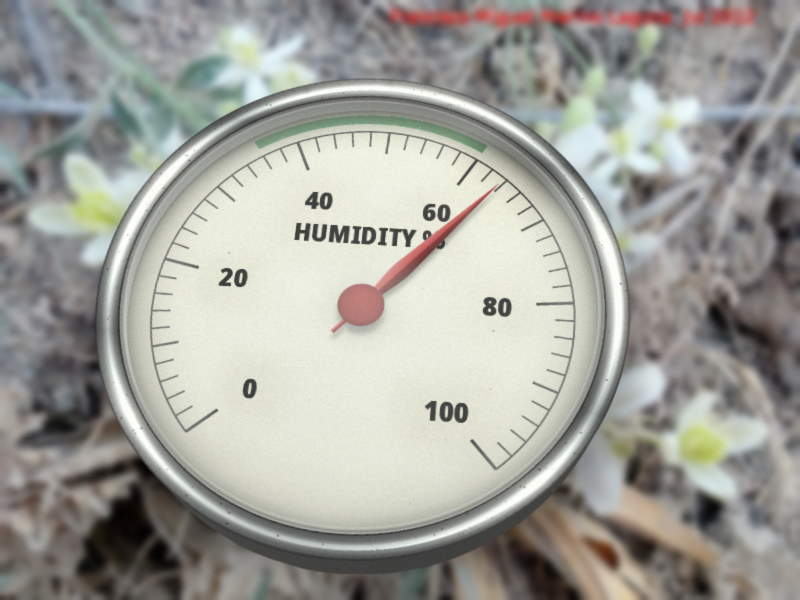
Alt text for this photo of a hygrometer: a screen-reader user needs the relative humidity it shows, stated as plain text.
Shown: 64 %
